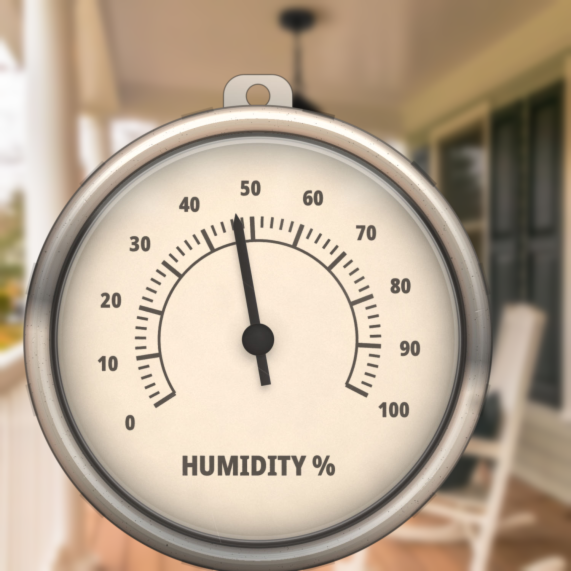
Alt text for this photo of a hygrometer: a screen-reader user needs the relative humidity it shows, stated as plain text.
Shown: 47 %
